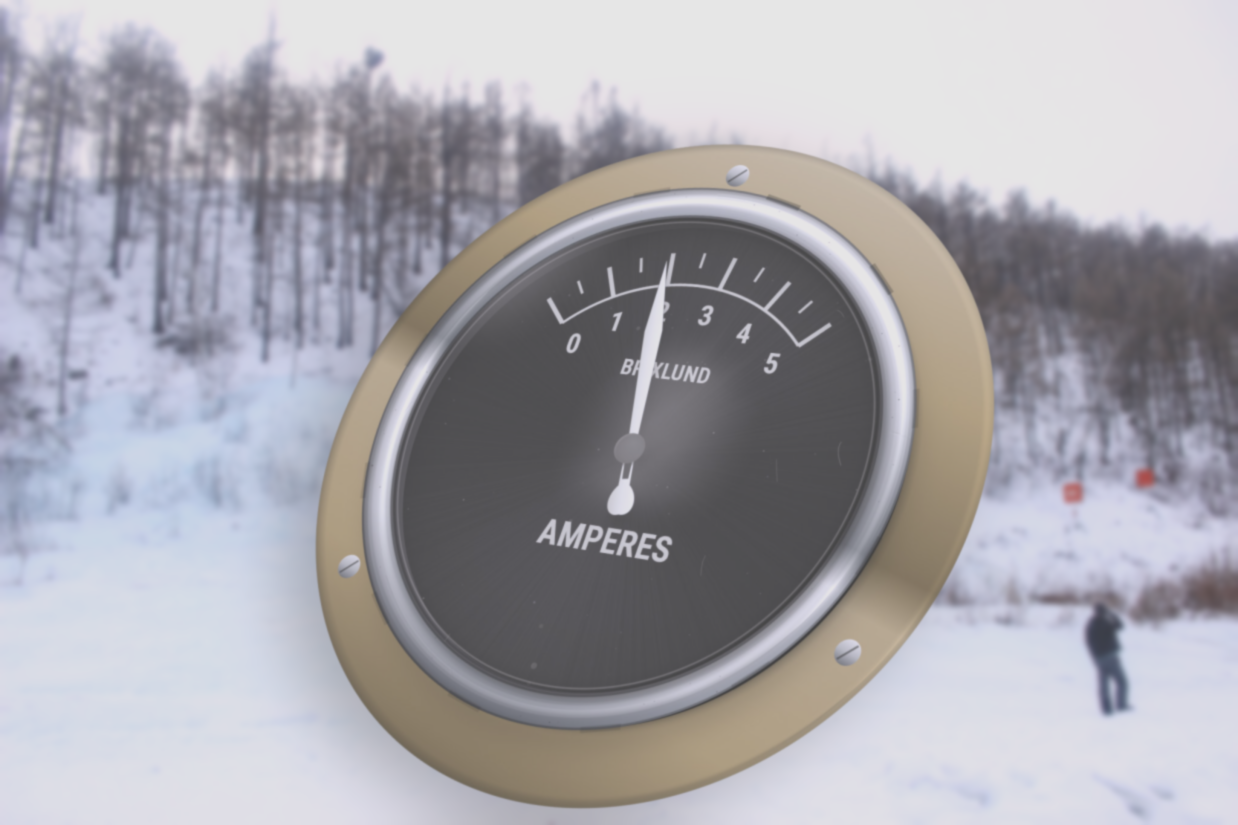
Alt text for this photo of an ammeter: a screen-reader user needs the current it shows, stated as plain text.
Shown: 2 A
